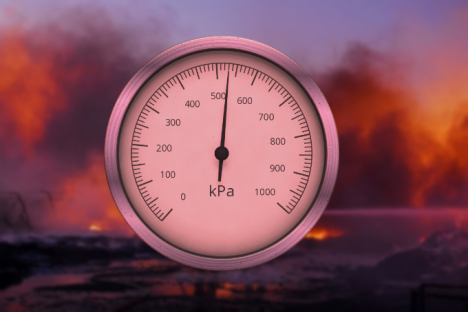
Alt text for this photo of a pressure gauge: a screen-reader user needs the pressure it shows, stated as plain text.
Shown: 530 kPa
